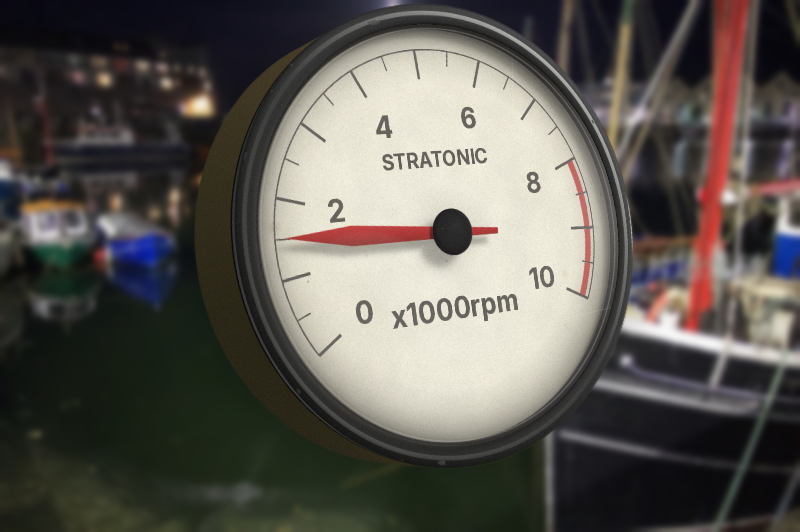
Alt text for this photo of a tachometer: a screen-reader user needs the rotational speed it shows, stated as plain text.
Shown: 1500 rpm
